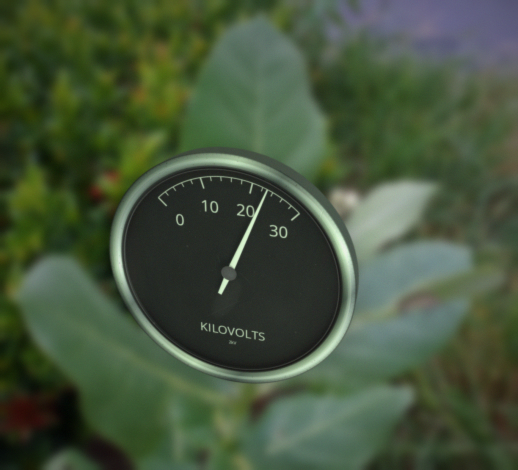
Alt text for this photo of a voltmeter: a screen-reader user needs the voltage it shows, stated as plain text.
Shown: 23 kV
